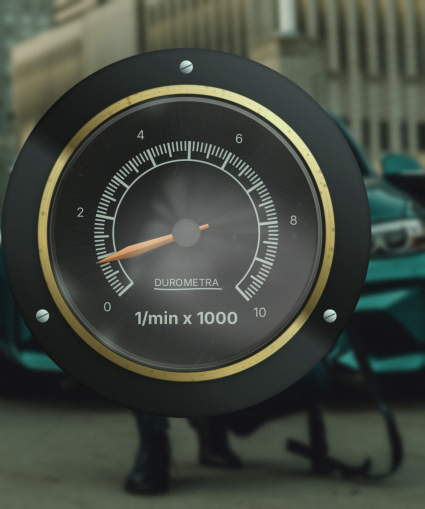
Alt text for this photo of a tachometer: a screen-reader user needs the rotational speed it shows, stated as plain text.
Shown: 900 rpm
